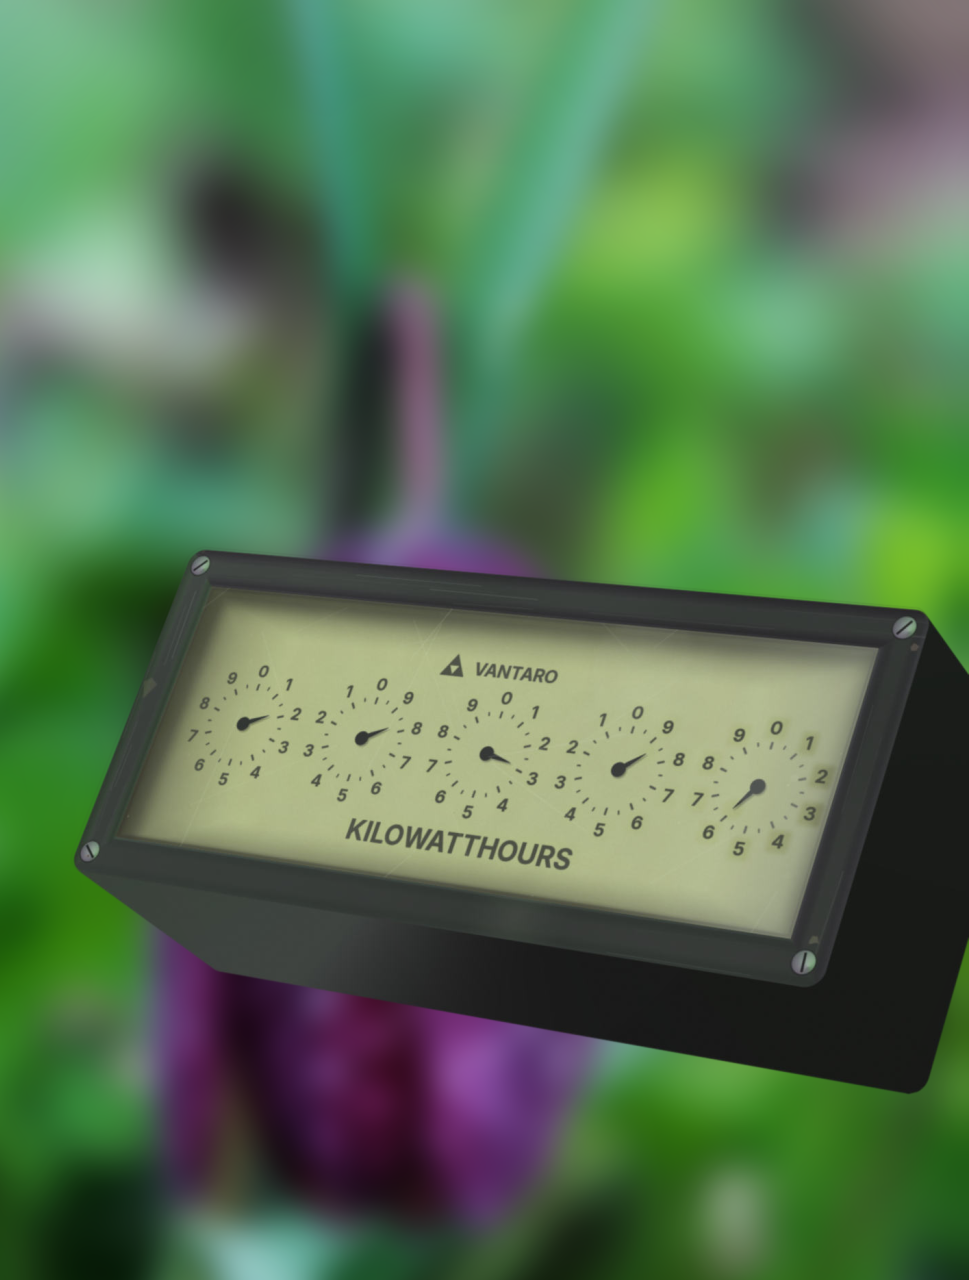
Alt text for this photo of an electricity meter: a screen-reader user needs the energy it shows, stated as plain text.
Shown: 18286 kWh
